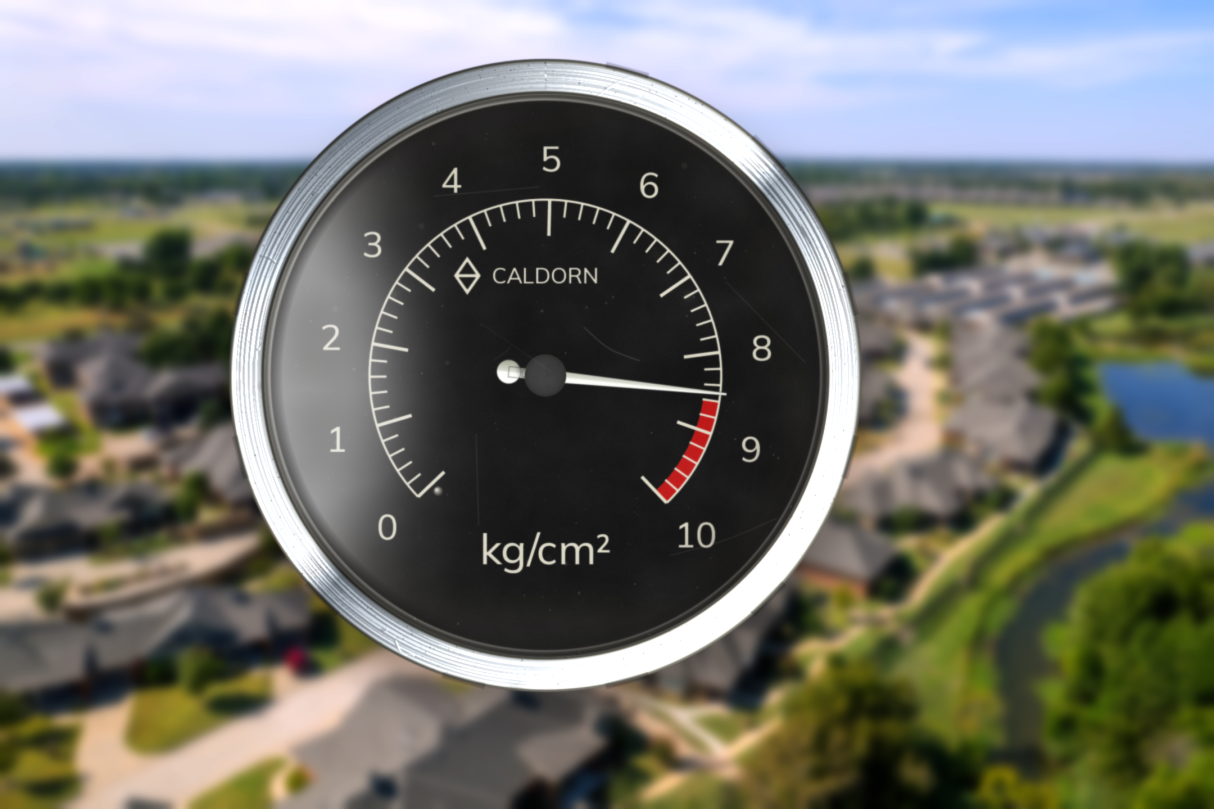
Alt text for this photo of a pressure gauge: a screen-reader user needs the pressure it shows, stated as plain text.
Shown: 8.5 kg/cm²
